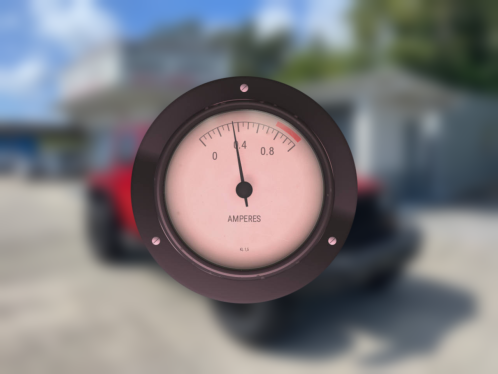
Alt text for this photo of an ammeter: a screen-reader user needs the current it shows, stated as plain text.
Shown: 0.35 A
